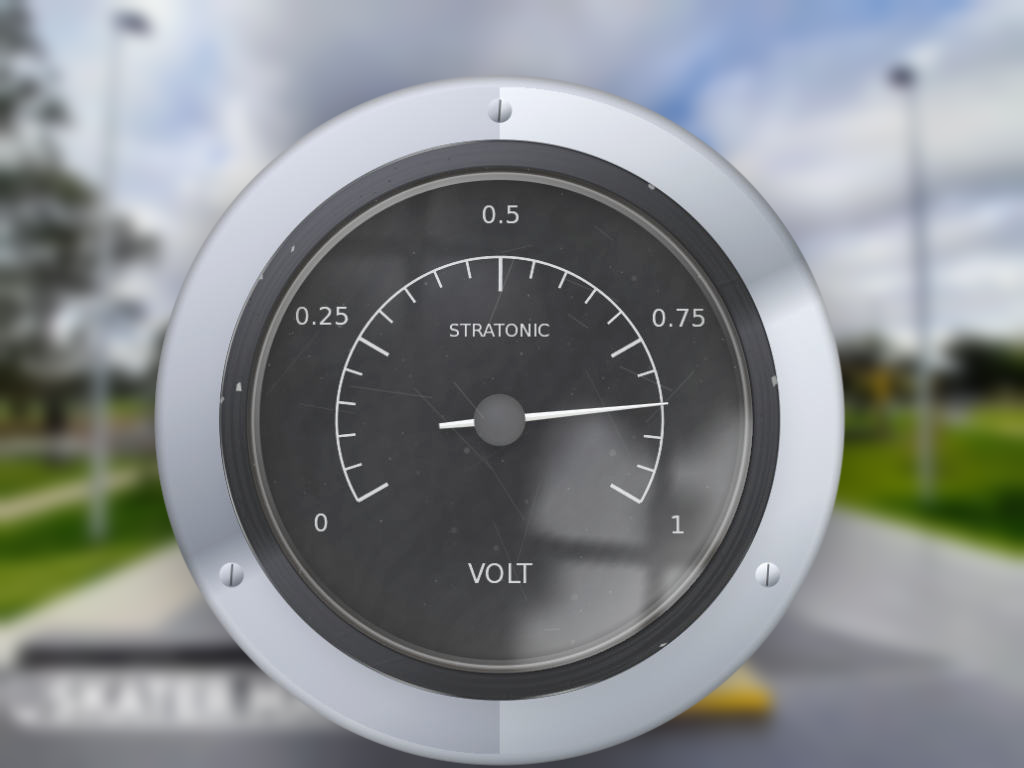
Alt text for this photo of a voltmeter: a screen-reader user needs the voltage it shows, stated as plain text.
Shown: 0.85 V
